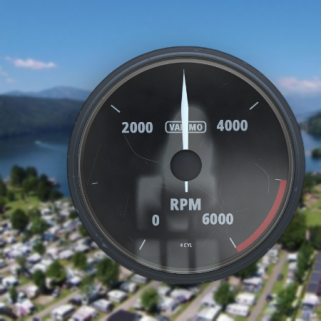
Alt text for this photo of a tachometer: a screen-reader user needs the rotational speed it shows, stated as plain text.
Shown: 3000 rpm
